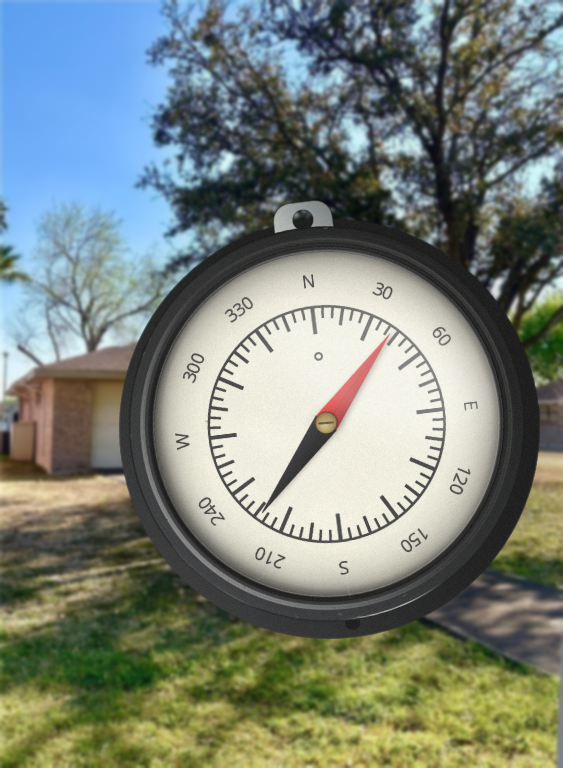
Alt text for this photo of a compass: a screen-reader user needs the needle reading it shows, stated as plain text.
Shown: 42.5 °
